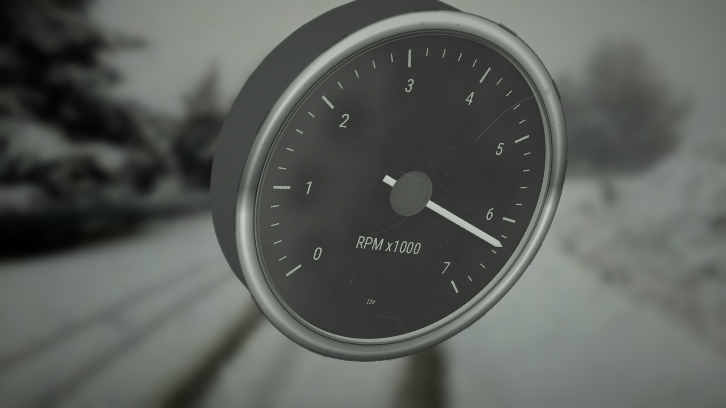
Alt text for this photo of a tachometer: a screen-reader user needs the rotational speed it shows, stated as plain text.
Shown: 6300 rpm
